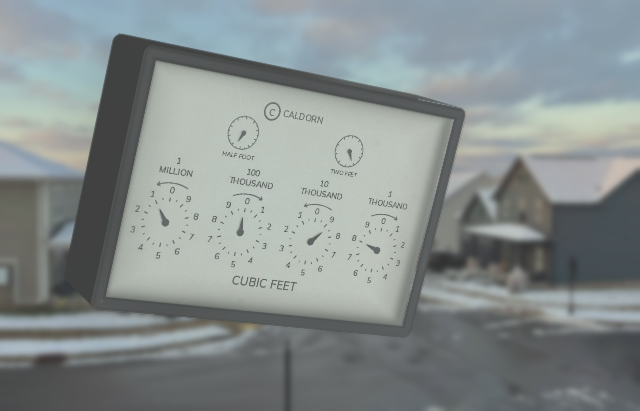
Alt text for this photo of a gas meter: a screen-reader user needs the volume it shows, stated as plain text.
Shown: 98800 ft³
